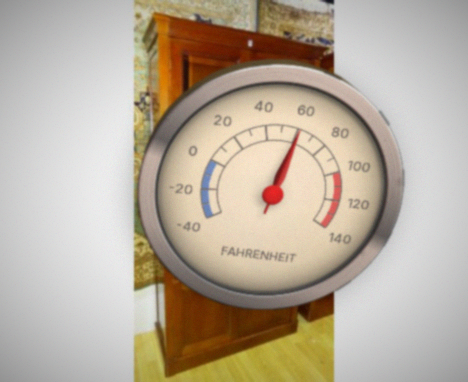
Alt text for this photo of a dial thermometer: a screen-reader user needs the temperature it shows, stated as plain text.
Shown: 60 °F
